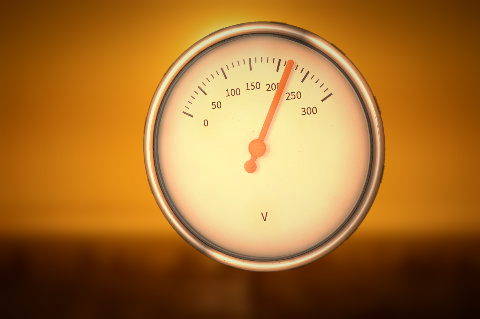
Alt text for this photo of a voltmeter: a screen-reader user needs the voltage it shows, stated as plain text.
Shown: 220 V
